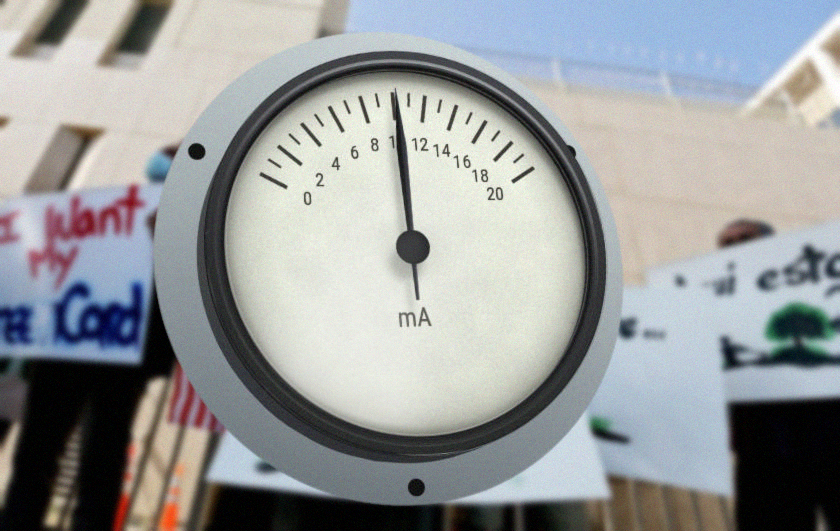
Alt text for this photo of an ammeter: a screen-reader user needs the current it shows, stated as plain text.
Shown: 10 mA
